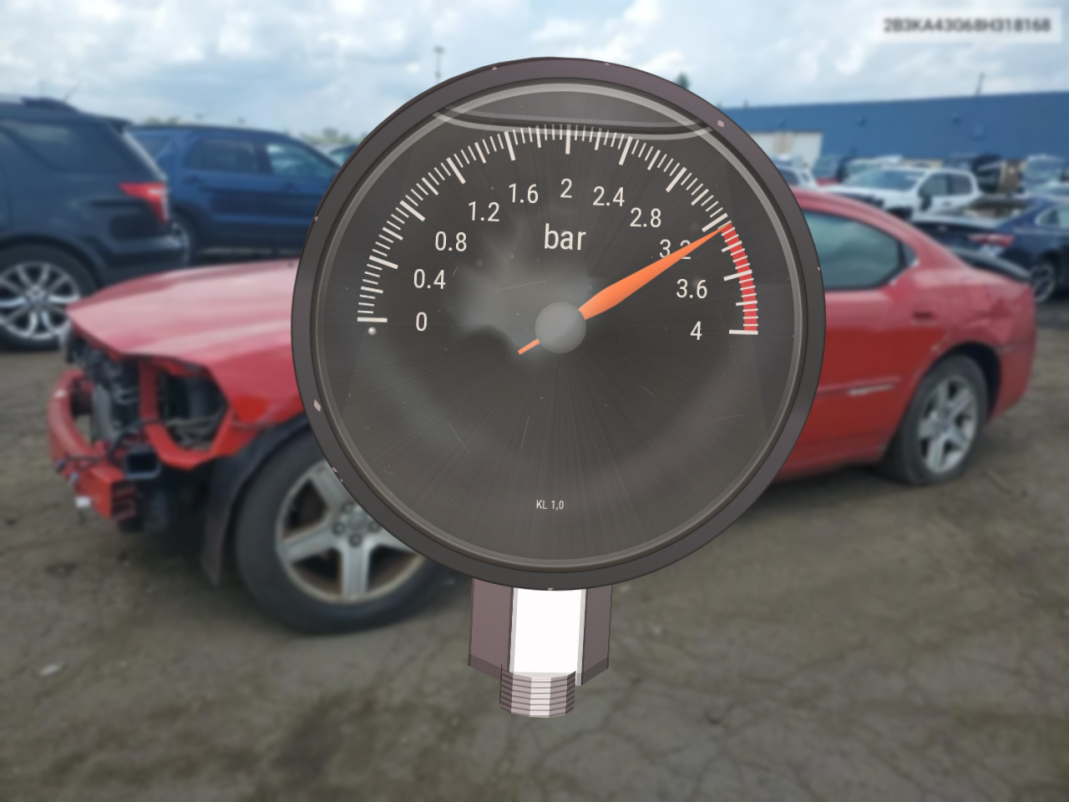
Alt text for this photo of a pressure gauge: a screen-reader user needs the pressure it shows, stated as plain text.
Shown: 3.25 bar
